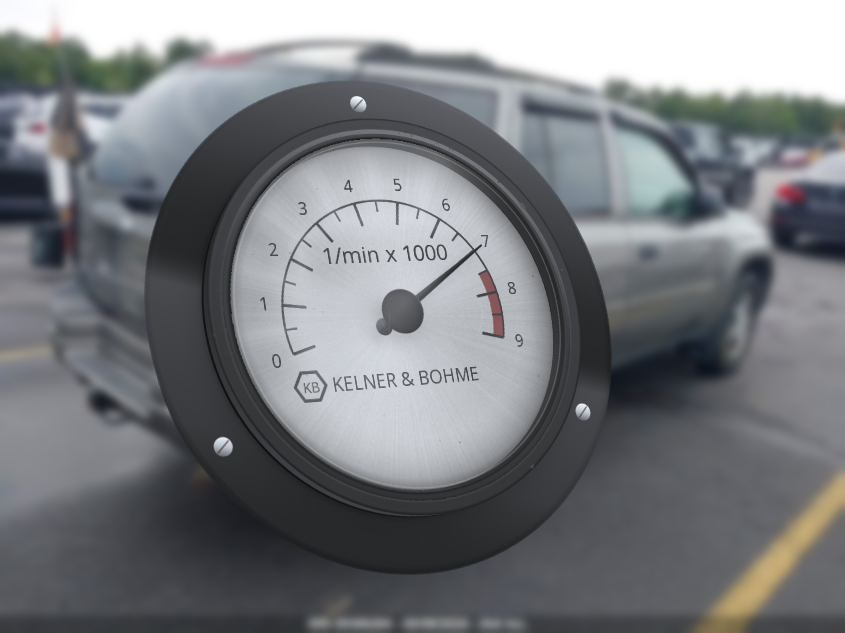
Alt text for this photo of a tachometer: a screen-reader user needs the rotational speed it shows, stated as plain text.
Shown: 7000 rpm
